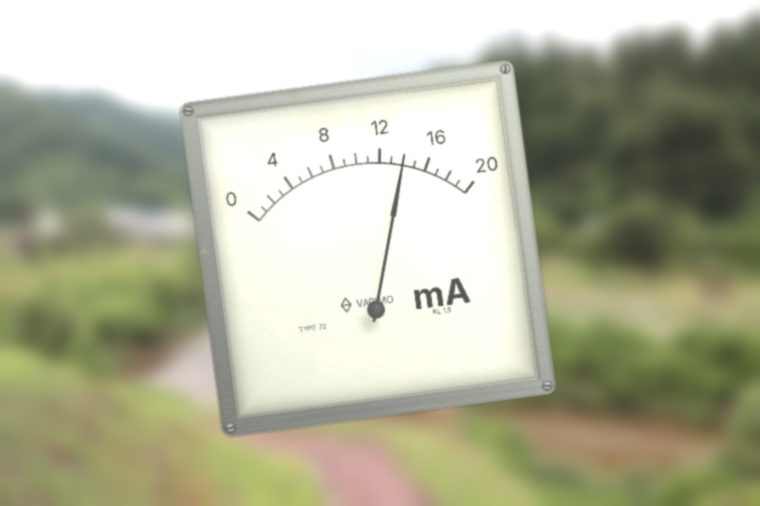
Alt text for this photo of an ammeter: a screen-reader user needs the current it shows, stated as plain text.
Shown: 14 mA
